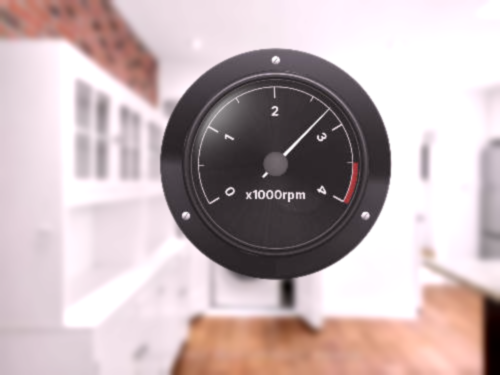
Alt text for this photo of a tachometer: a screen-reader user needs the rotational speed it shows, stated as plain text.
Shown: 2750 rpm
